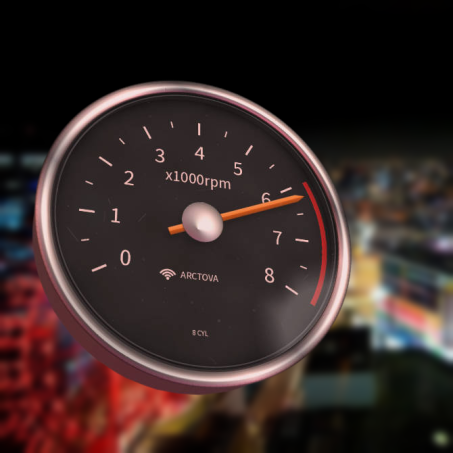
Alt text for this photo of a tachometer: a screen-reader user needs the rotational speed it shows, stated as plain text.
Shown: 6250 rpm
